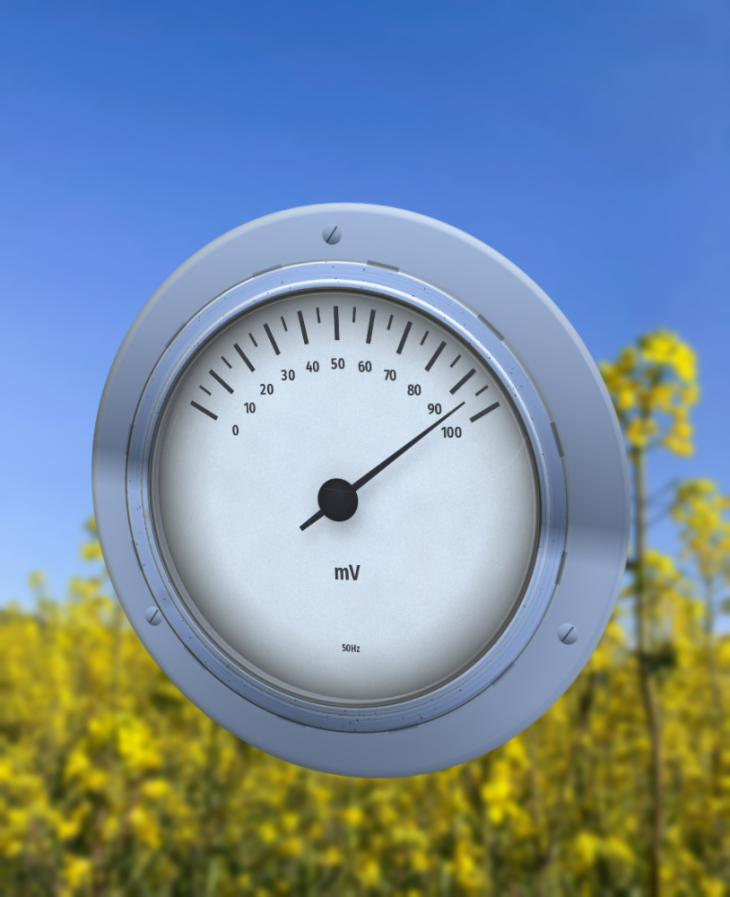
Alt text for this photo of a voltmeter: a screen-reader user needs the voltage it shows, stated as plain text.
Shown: 95 mV
